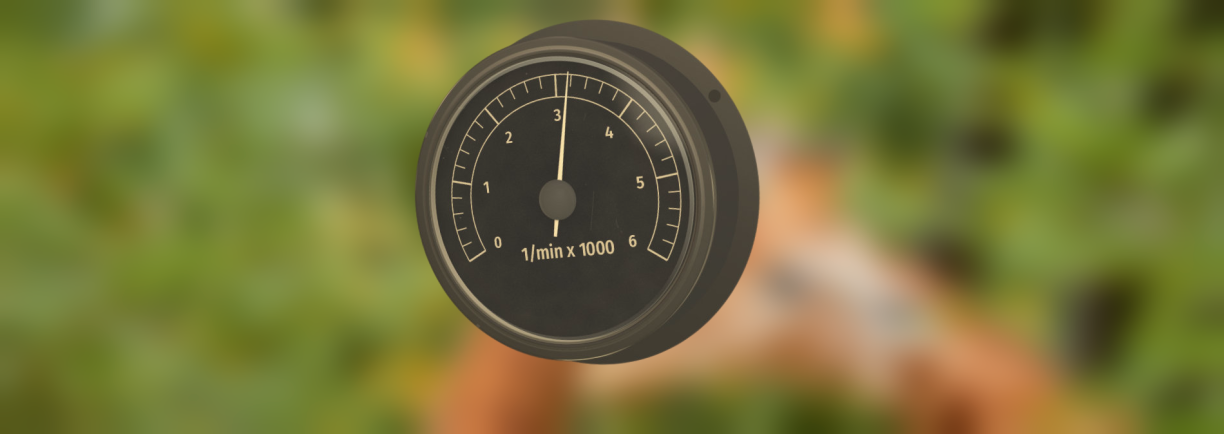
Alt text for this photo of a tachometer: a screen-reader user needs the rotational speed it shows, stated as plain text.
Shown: 3200 rpm
